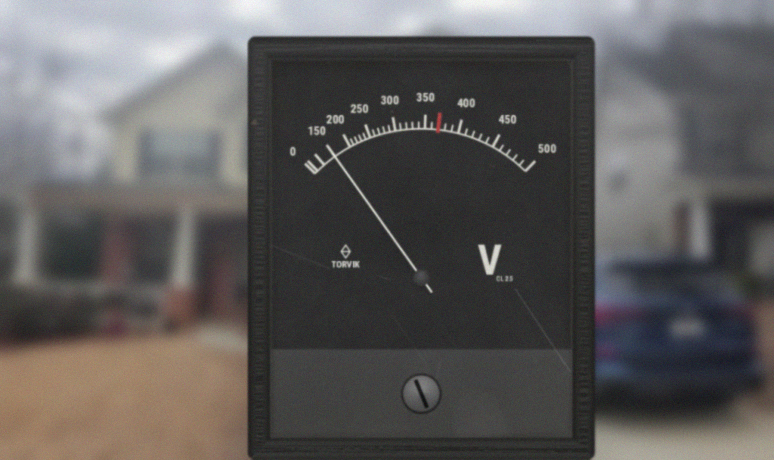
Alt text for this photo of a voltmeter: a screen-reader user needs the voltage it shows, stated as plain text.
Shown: 150 V
